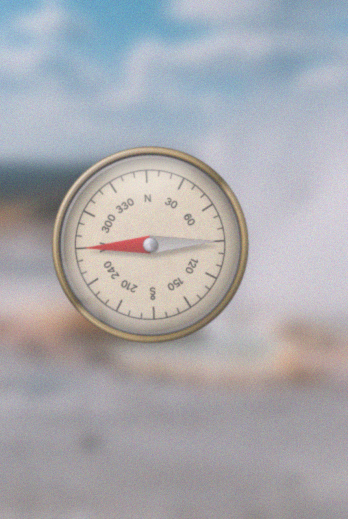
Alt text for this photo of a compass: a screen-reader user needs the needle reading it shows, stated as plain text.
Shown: 270 °
